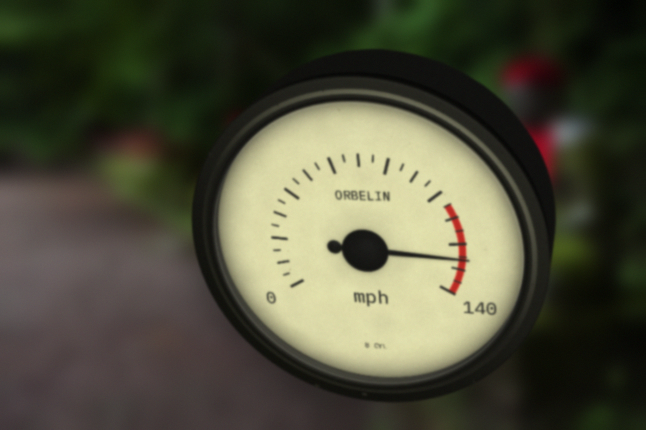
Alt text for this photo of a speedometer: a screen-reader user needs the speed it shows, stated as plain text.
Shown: 125 mph
